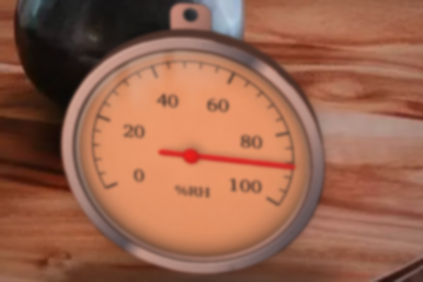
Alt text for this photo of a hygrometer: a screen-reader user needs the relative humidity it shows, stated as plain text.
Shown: 88 %
